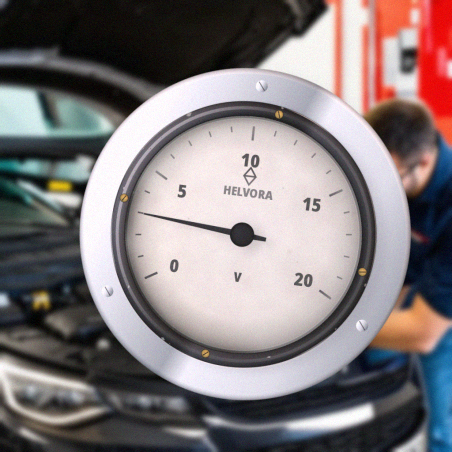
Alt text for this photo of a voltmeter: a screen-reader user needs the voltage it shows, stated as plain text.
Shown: 3 V
